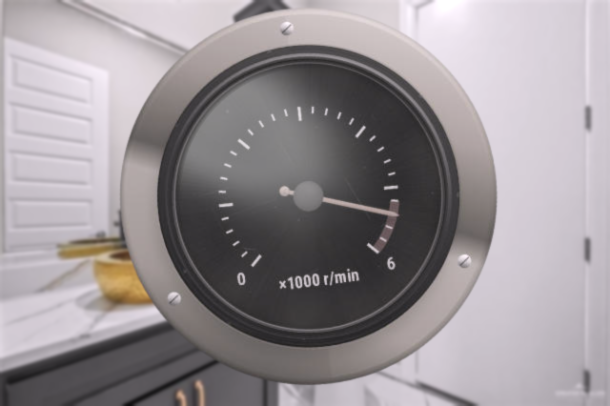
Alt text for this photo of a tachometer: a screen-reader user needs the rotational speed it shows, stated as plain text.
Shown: 5400 rpm
